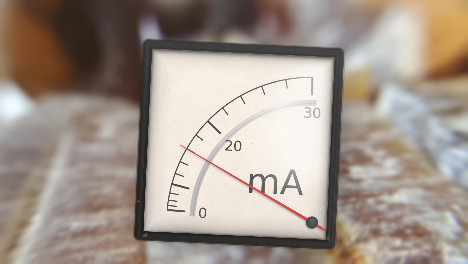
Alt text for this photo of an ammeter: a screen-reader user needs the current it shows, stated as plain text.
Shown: 16 mA
